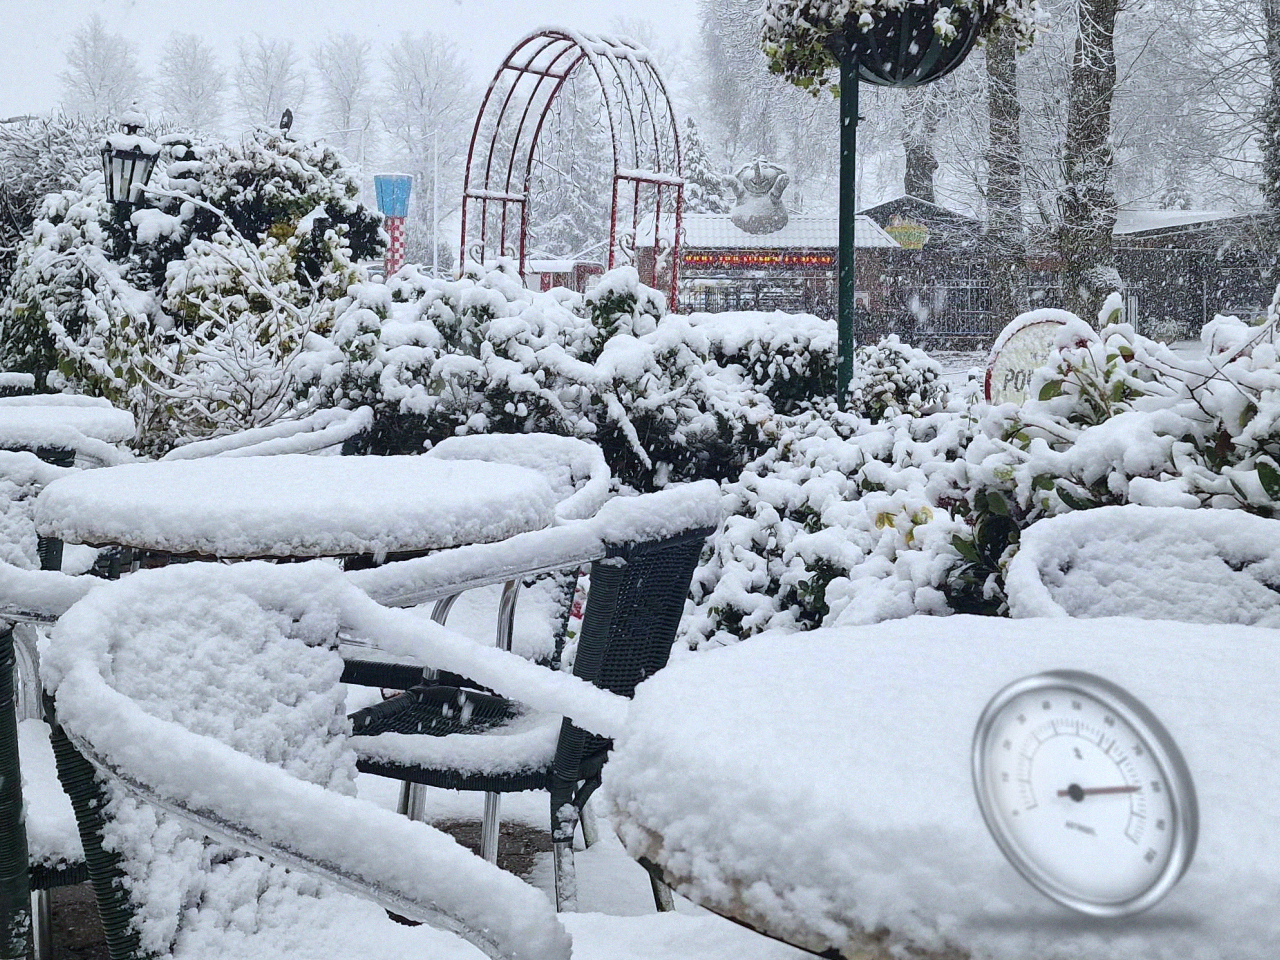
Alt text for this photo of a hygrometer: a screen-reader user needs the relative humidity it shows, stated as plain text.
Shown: 80 %
